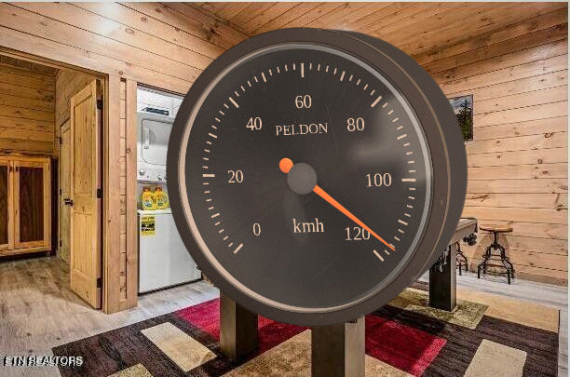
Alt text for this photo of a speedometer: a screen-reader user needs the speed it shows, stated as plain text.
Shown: 116 km/h
